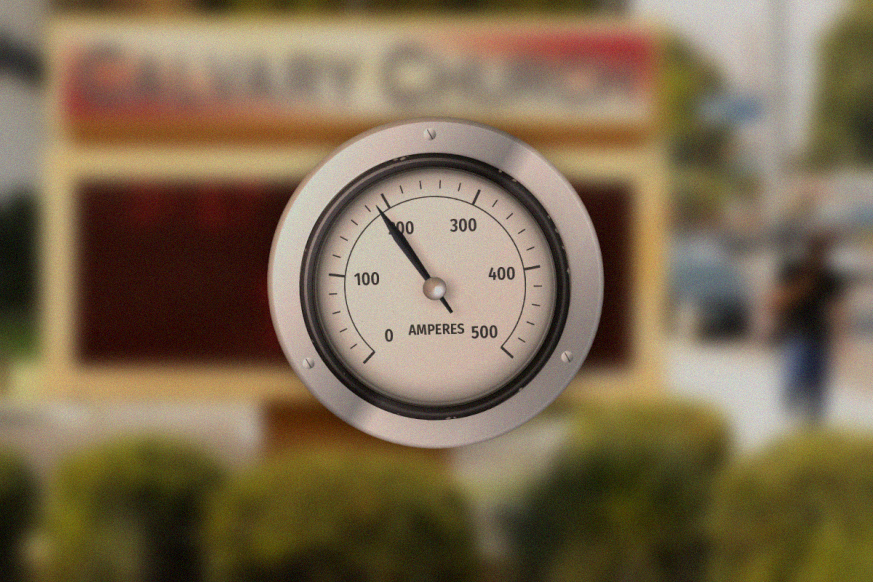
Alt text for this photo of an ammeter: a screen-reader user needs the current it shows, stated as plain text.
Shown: 190 A
